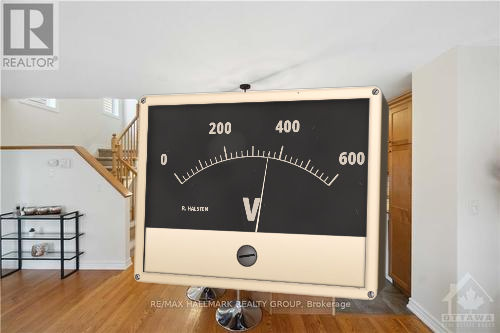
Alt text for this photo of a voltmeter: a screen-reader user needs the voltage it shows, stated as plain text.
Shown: 360 V
